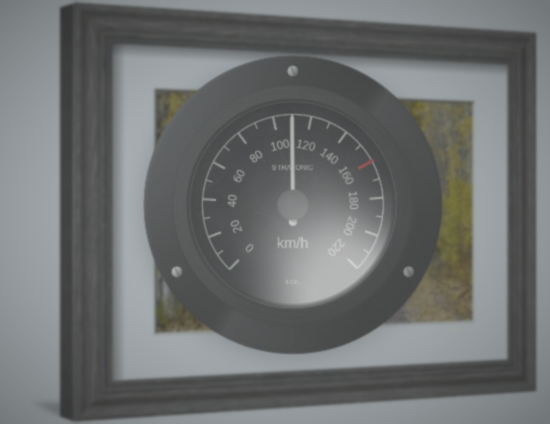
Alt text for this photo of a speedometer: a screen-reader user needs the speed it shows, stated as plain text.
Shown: 110 km/h
